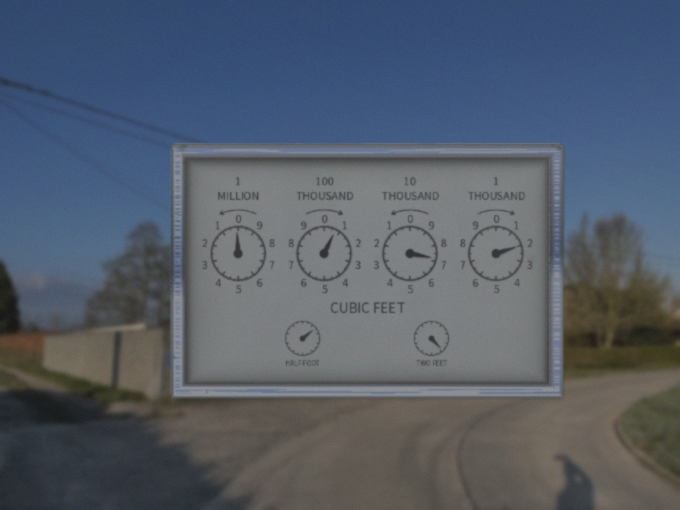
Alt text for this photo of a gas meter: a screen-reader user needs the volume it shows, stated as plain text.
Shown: 7200 ft³
